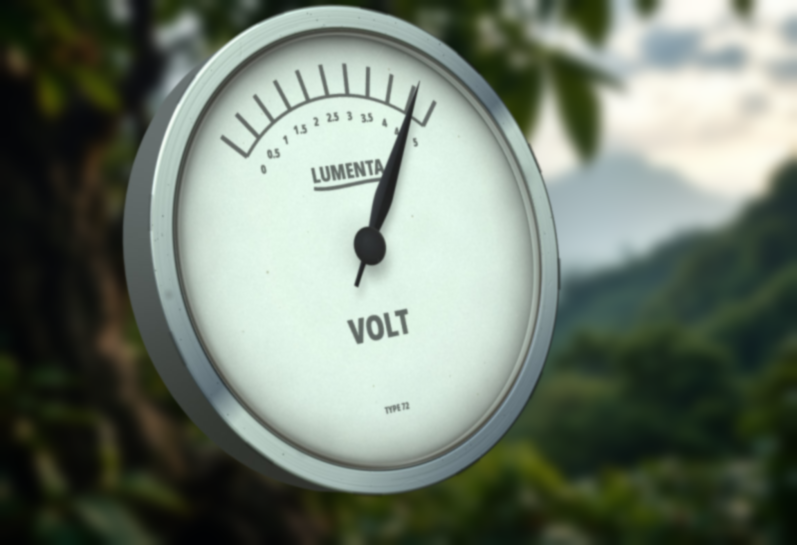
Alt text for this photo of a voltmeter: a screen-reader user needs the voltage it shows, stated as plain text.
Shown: 4.5 V
